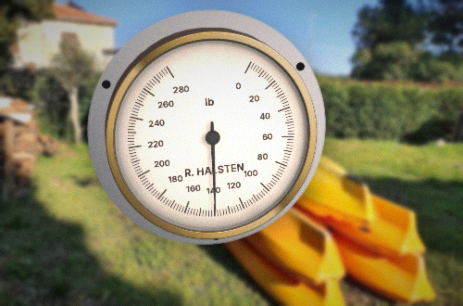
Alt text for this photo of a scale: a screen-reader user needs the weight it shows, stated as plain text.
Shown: 140 lb
